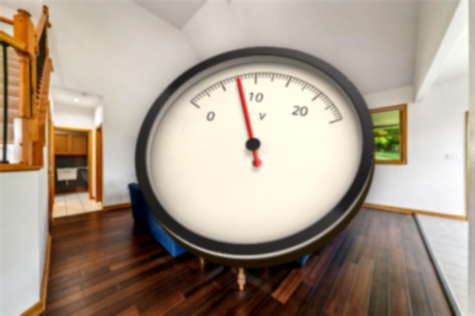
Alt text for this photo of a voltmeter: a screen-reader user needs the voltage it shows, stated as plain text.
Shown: 7.5 V
